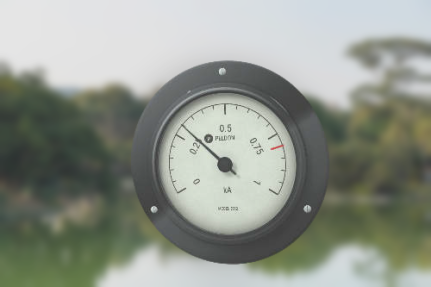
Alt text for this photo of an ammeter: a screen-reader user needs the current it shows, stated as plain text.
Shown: 0.3 kA
